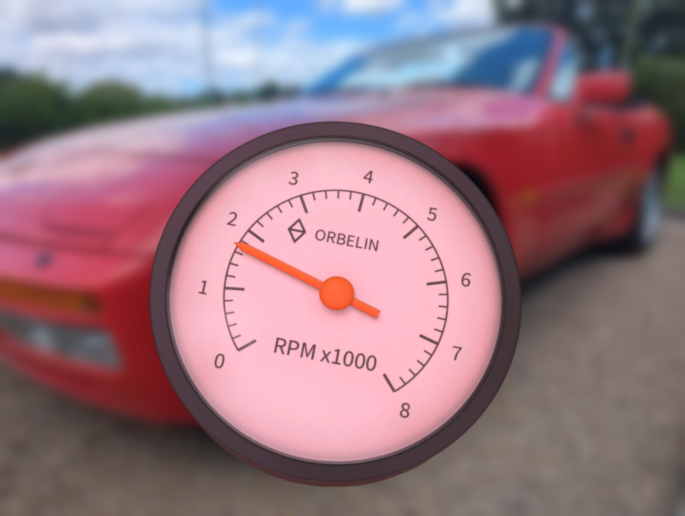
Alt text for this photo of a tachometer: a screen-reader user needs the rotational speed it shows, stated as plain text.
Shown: 1700 rpm
